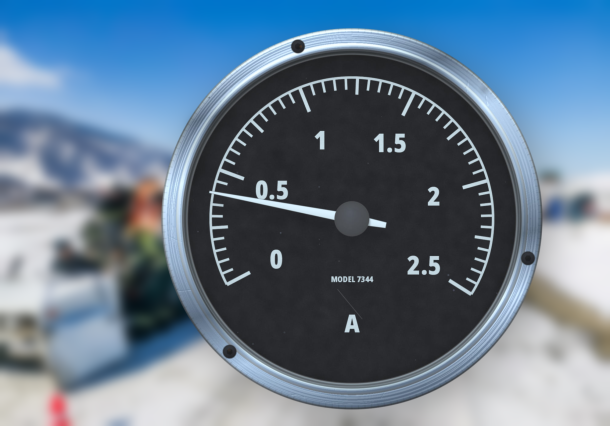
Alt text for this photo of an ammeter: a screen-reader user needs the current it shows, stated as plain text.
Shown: 0.4 A
